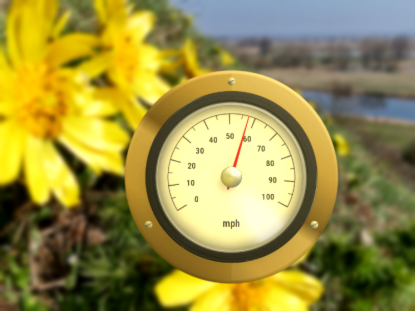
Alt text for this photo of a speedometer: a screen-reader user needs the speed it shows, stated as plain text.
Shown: 57.5 mph
